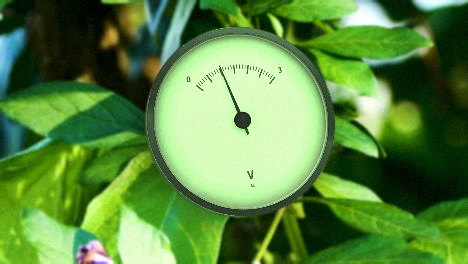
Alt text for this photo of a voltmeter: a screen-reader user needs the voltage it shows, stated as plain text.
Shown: 1 V
